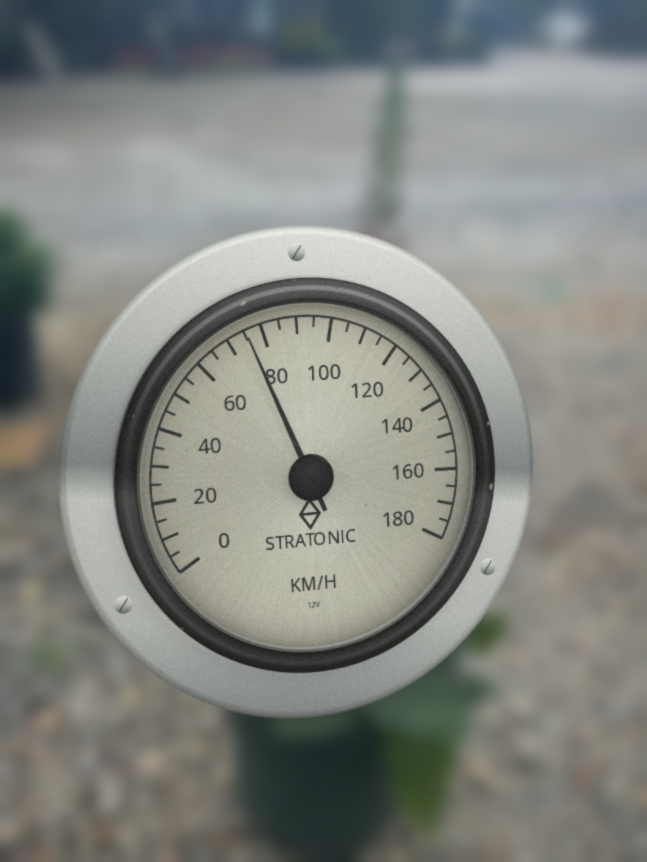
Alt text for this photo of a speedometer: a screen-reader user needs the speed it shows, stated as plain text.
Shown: 75 km/h
